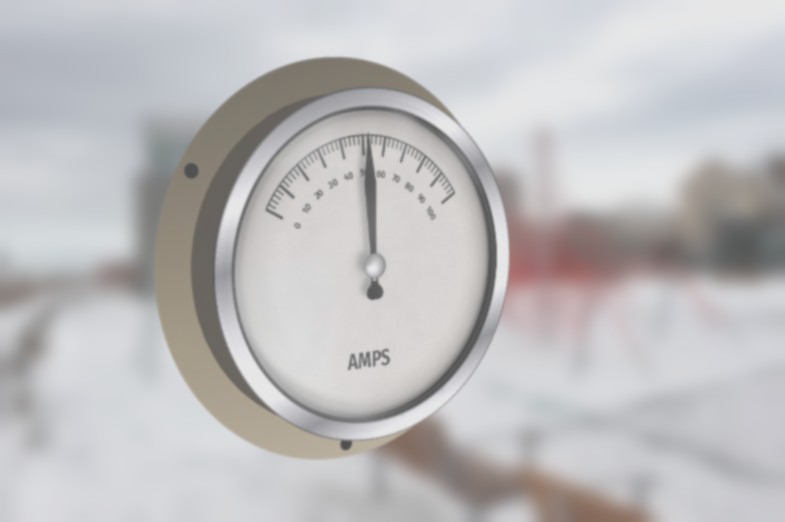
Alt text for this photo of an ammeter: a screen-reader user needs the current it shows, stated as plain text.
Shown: 50 A
